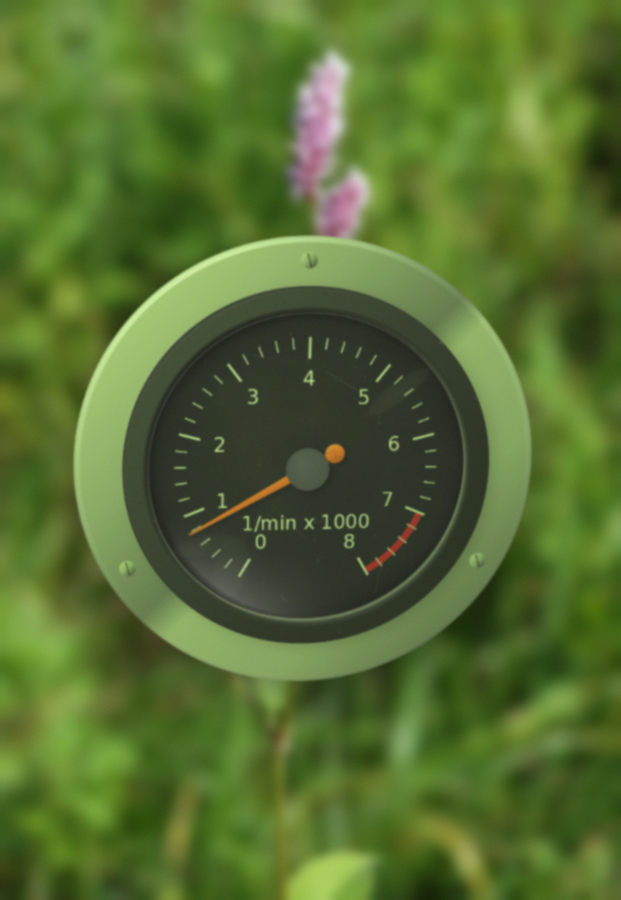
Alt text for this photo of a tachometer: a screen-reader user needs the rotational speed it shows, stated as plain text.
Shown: 800 rpm
